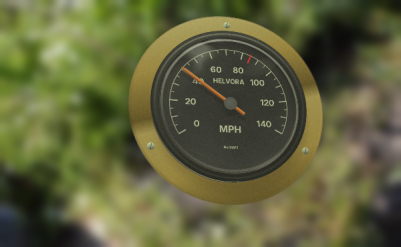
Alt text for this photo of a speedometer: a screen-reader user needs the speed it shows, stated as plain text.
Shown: 40 mph
